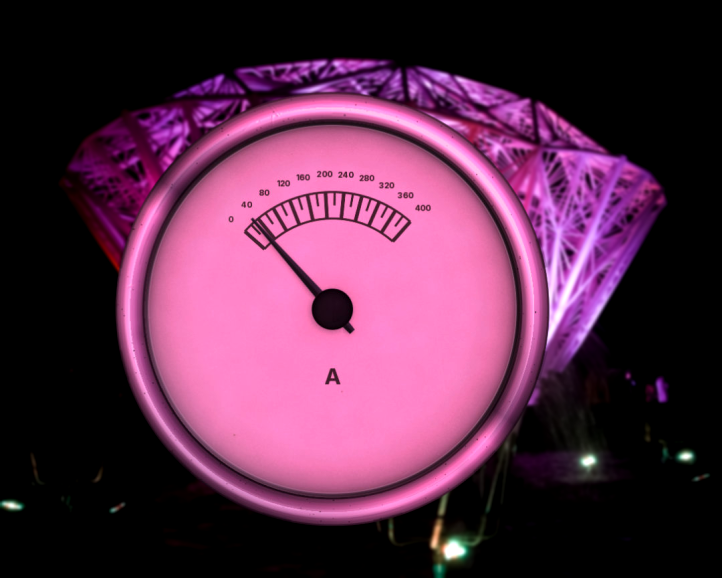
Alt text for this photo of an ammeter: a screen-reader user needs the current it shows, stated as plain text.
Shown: 30 A
